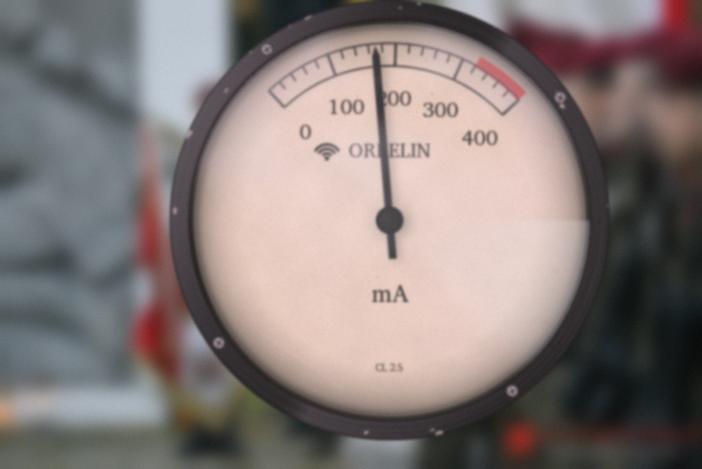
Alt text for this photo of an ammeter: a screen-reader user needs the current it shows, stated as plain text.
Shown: 170 mA
